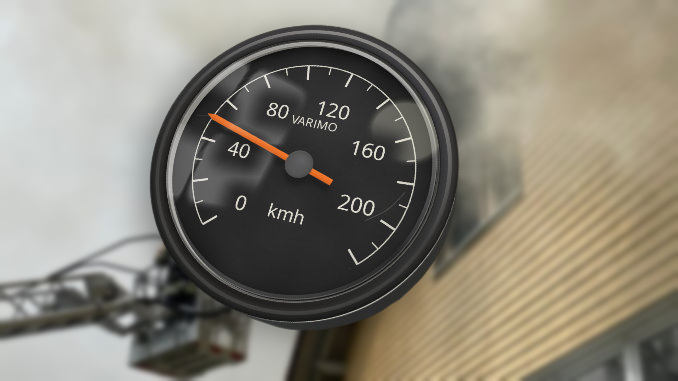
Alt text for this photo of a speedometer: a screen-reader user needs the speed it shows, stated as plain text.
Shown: 50 km/h
